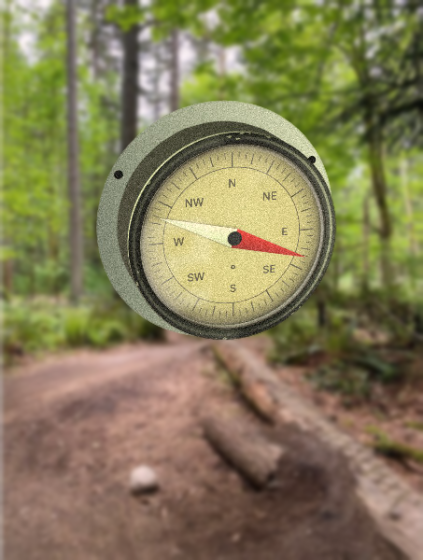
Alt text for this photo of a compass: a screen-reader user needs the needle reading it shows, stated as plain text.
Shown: 110 °
